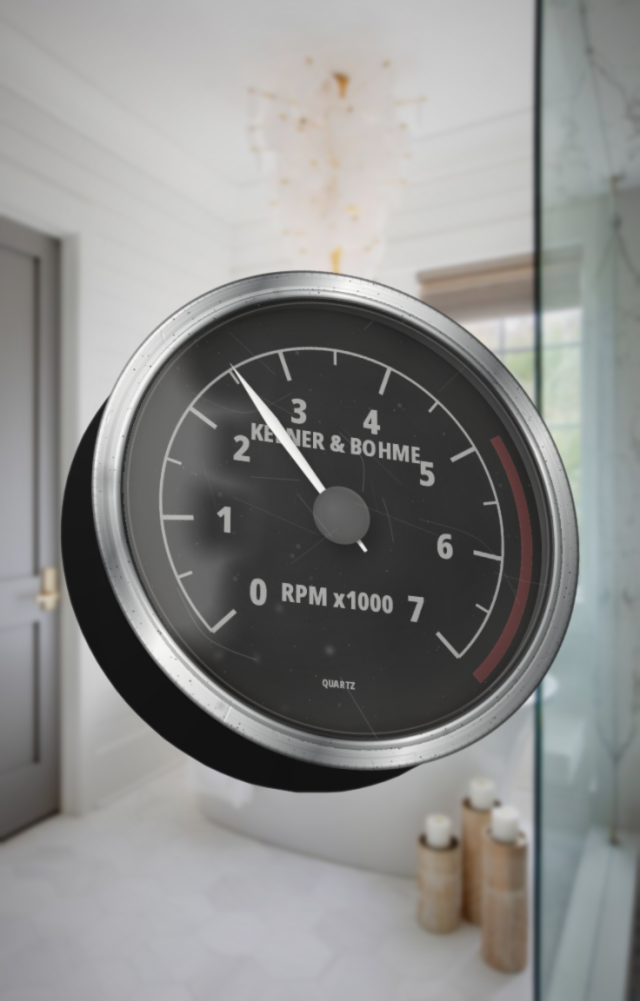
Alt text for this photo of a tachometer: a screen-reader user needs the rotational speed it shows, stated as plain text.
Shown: 2500 rpm
